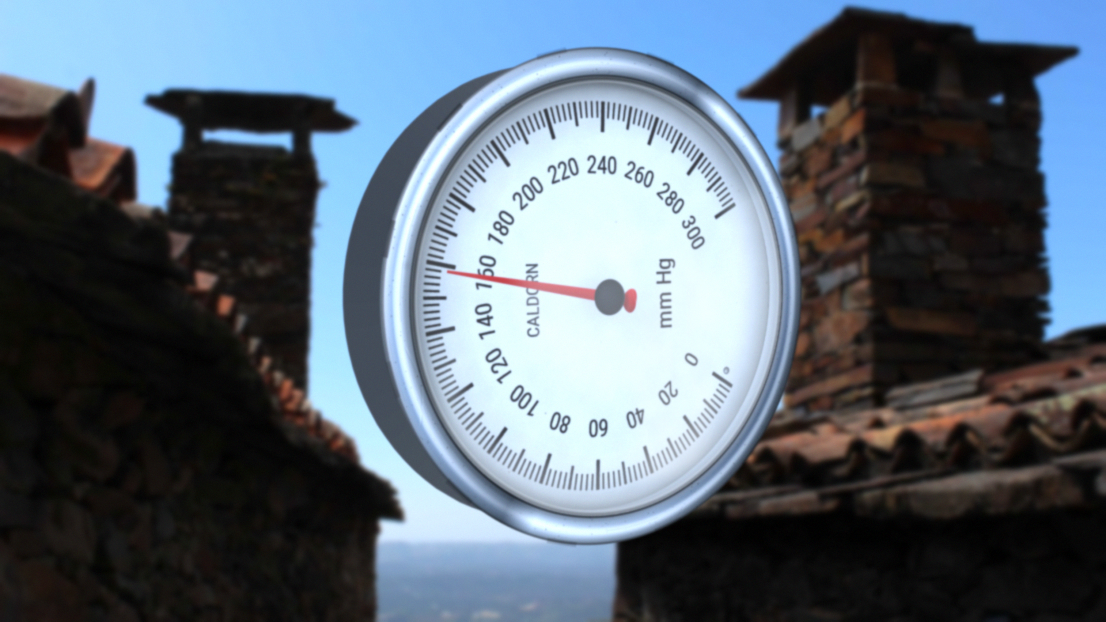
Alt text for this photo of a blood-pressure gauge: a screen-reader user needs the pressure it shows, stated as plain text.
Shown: 158 mmHg
